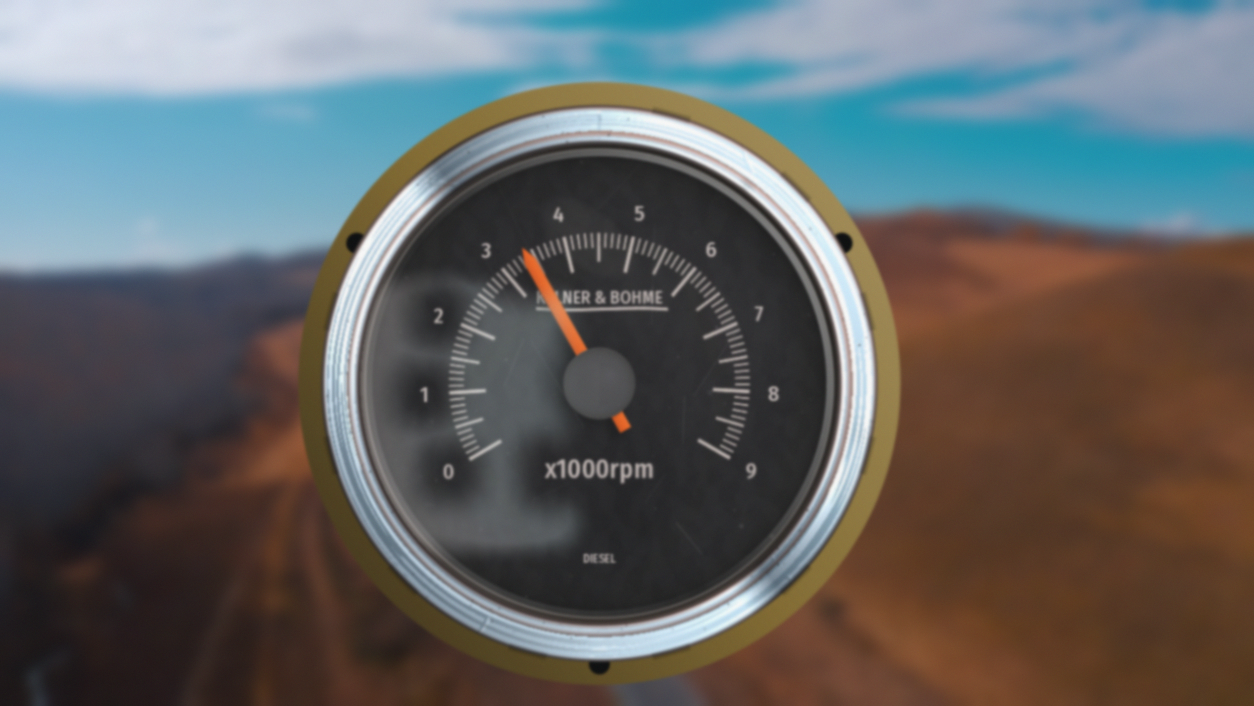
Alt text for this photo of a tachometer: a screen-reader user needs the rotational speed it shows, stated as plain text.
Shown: 3400 rpm
